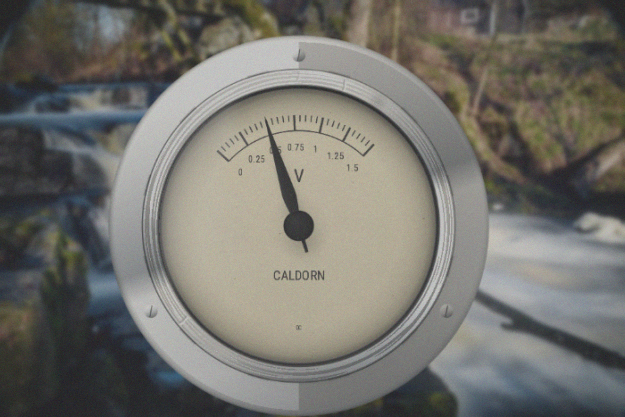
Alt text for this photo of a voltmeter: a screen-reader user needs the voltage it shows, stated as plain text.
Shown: 0.5 V
